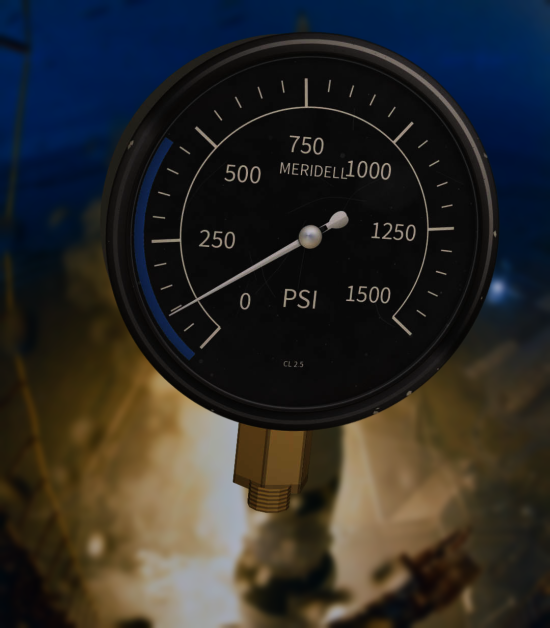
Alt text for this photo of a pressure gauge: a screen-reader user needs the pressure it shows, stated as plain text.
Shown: 100 psi
